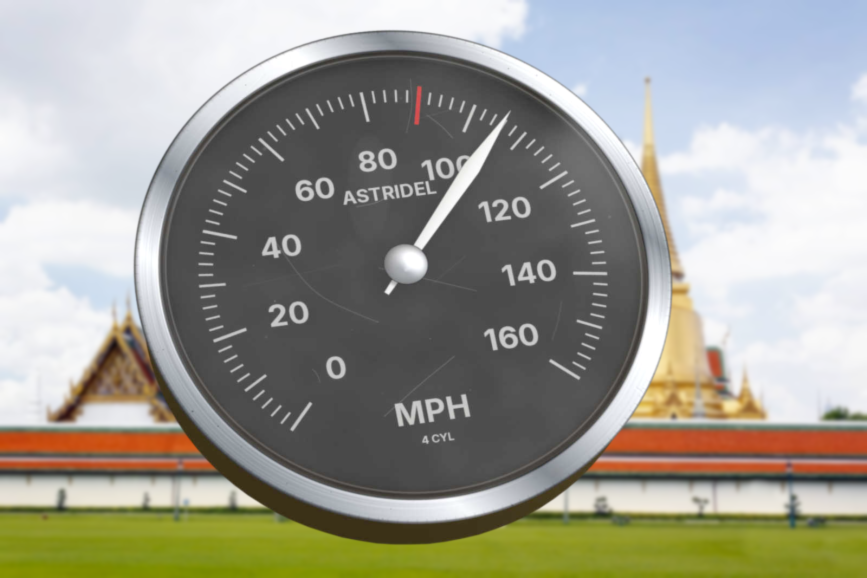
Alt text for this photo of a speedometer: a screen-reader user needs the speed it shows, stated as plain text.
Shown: 106 mph
